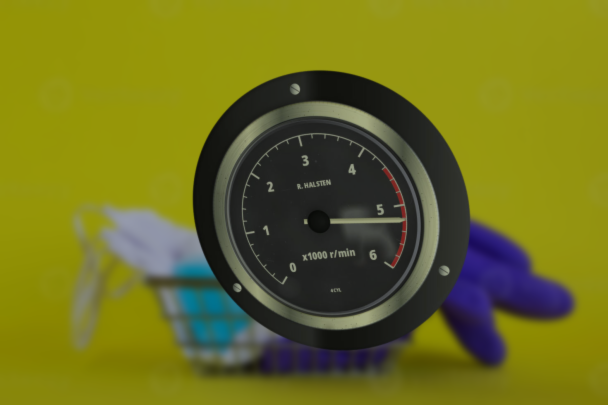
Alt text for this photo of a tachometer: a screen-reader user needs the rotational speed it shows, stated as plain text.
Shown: 5200 rpm
